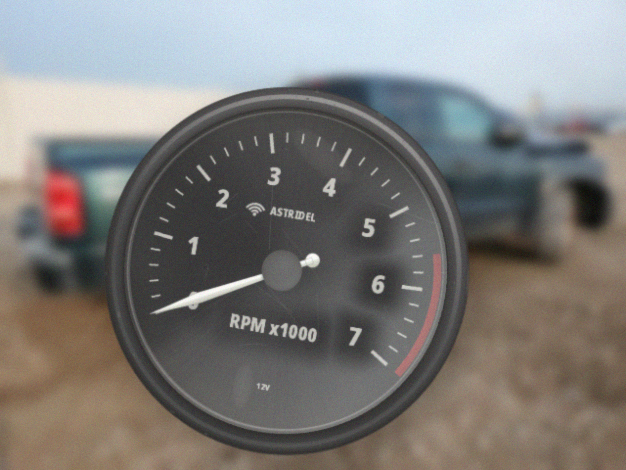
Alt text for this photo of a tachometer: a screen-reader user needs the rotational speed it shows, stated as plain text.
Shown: 0 rpm
